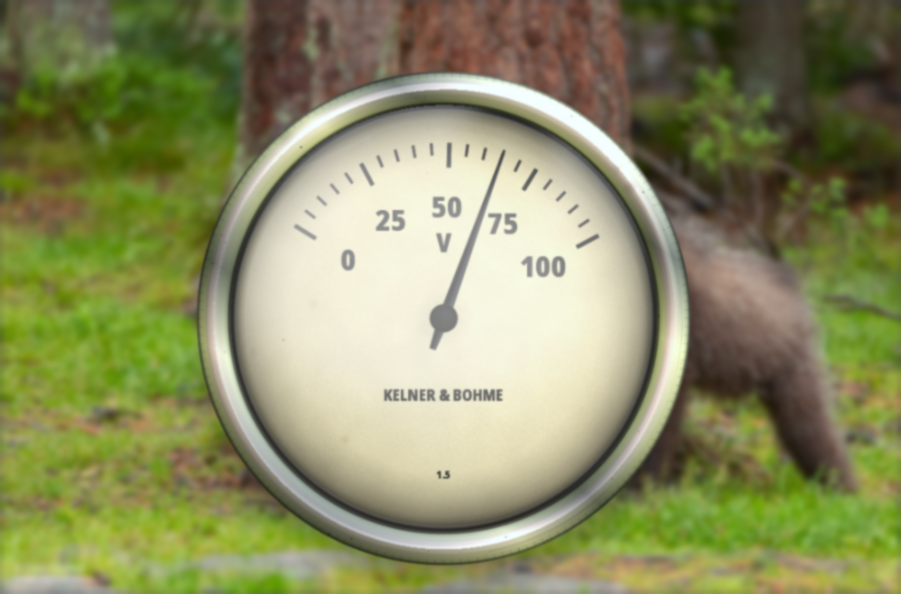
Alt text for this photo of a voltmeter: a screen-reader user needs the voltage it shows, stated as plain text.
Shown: 65 V
